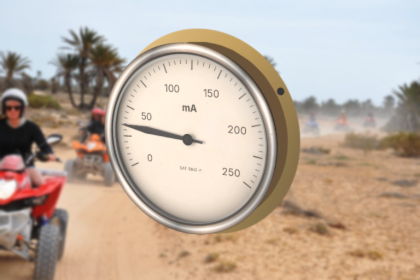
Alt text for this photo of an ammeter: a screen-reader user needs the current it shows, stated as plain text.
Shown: 35 mA
